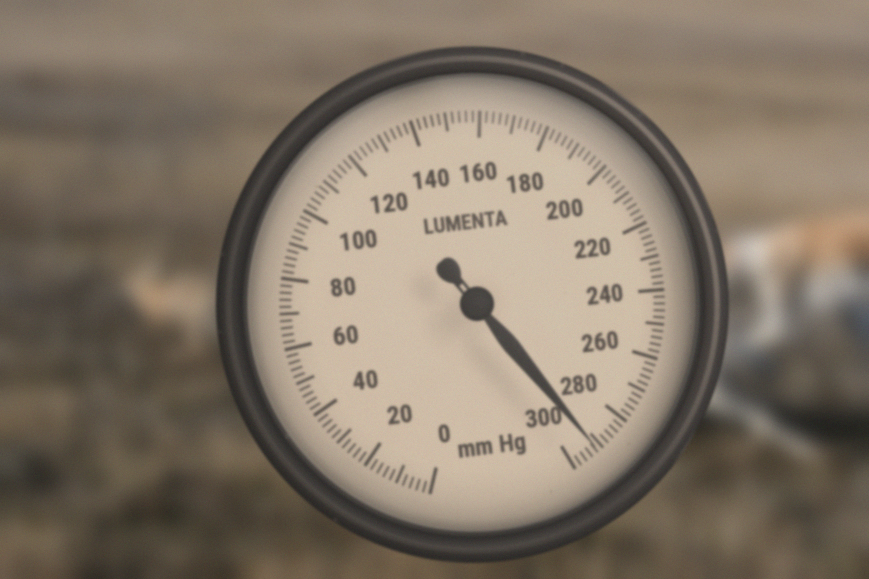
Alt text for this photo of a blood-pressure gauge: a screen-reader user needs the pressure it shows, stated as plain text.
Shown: 292 mmHg
